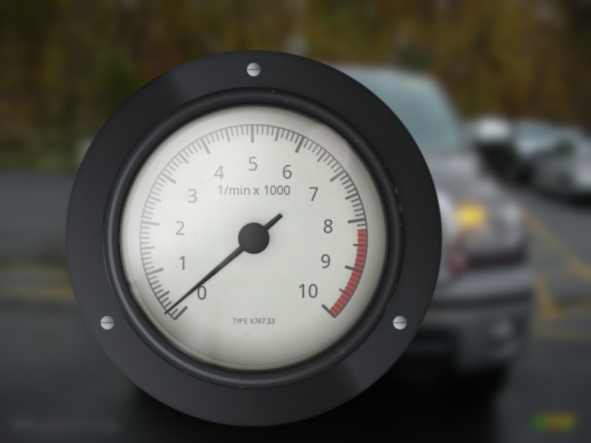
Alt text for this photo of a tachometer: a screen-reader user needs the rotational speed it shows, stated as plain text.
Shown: 200 rpm
